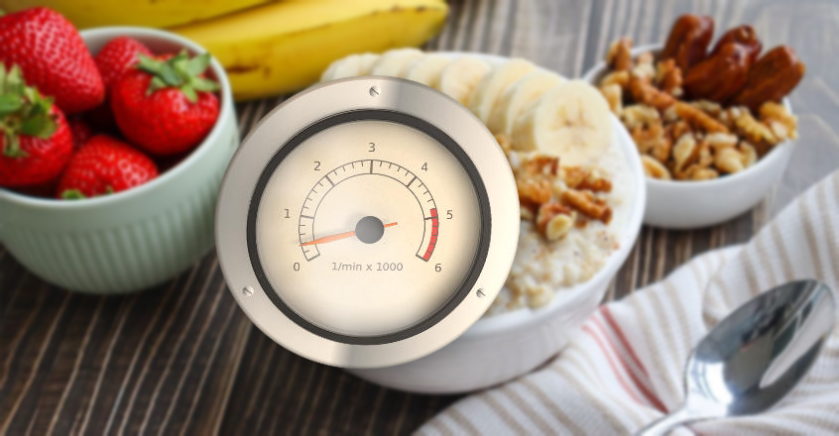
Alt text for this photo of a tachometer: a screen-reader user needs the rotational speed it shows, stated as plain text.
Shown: 400 rpm
